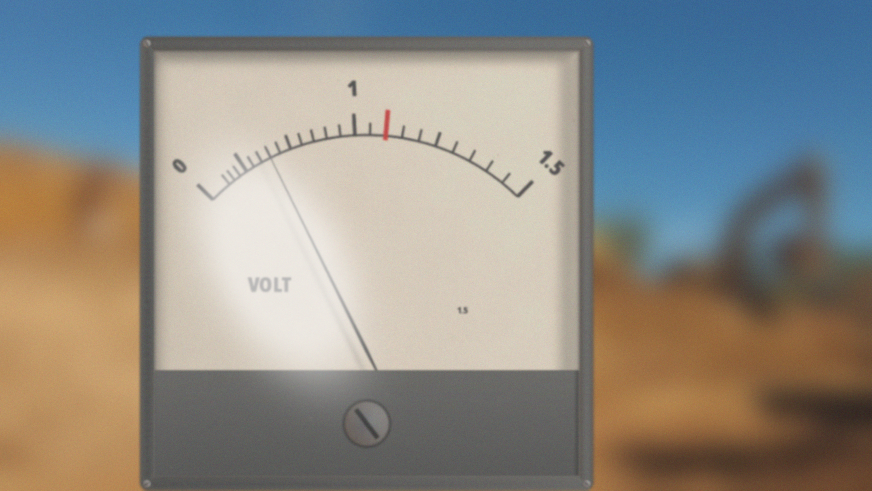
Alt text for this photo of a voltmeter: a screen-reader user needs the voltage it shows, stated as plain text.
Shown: 0.65 V
